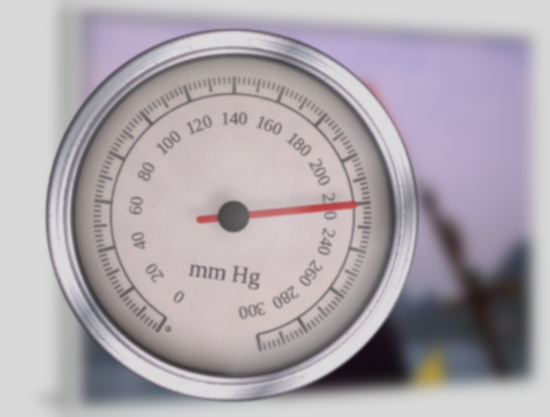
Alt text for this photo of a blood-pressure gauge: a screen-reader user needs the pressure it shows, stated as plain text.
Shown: 220 mmHg
